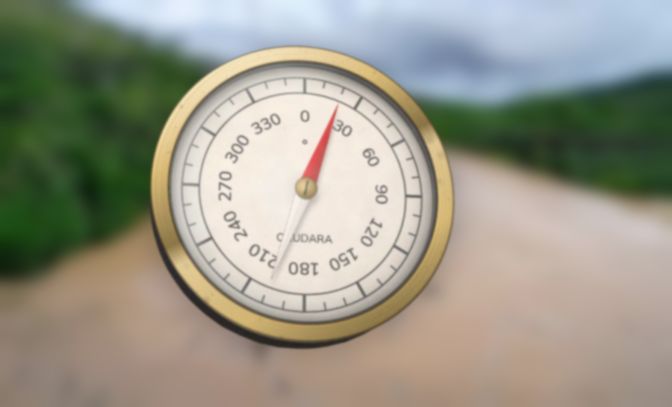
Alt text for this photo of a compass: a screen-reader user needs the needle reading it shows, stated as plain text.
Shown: 20 °
